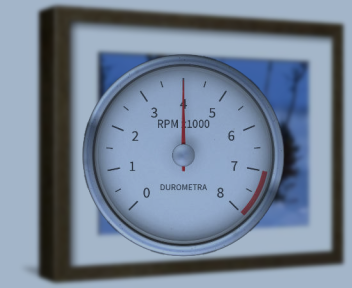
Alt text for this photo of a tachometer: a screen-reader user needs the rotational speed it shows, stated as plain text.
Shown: 4000 rpm
